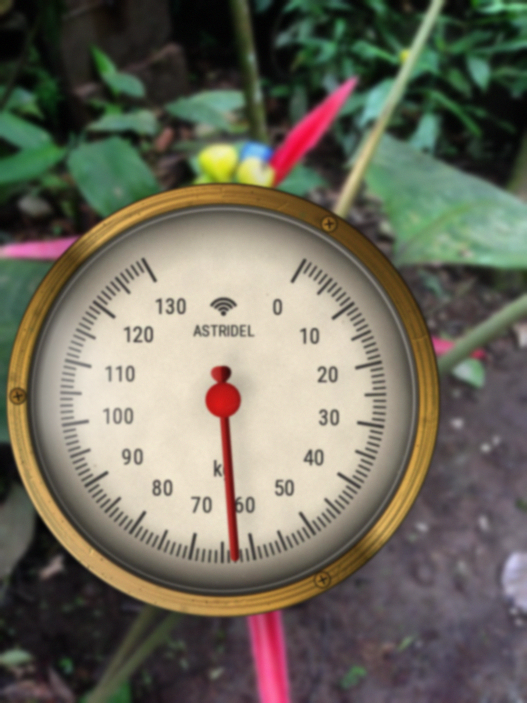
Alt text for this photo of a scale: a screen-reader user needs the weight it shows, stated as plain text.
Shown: 63 kg
